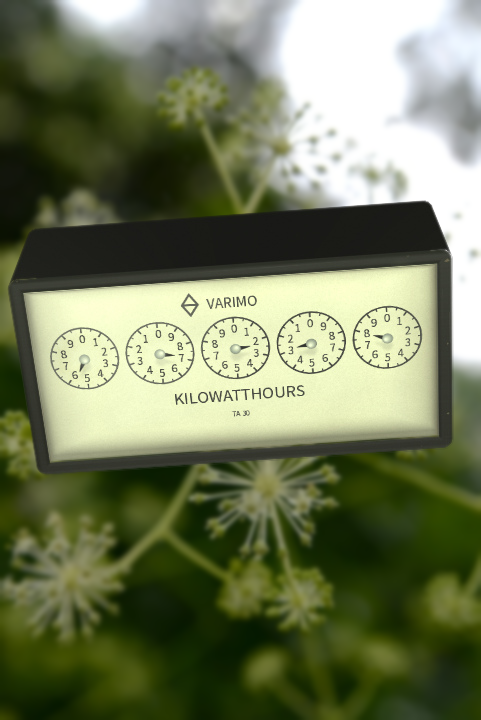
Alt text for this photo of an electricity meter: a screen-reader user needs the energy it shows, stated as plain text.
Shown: 57228 kWh
